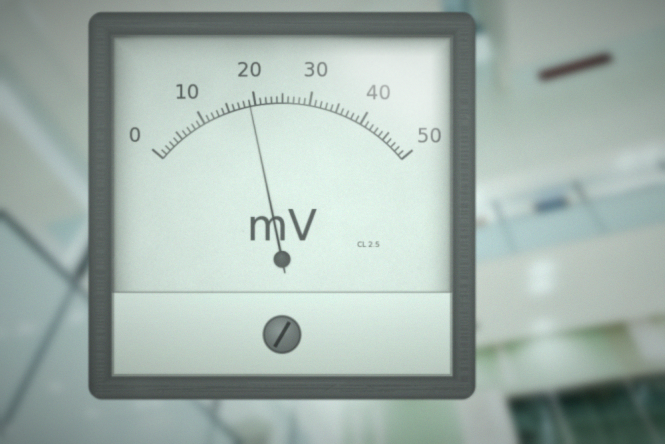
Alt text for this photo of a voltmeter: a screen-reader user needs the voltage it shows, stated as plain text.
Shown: 19 mV
